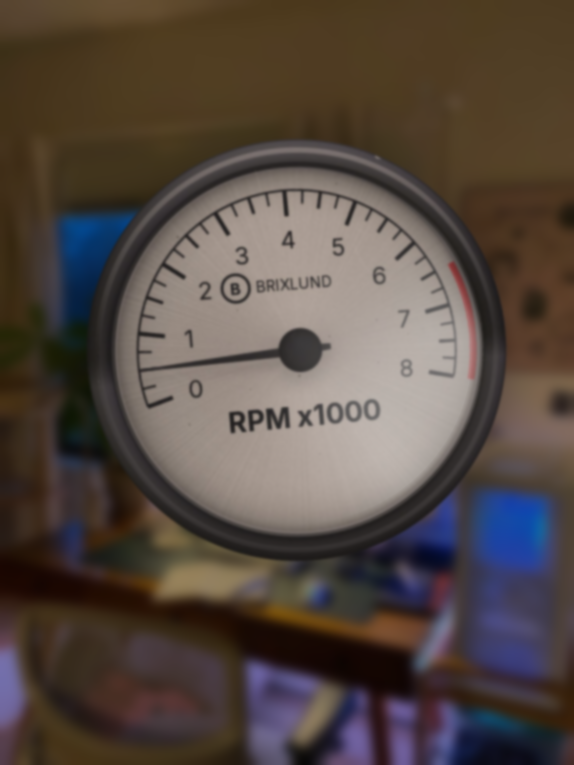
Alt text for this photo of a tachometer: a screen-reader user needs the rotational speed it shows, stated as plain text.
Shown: 500 rpm
